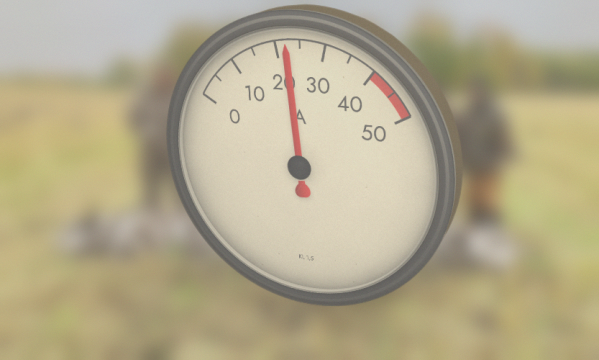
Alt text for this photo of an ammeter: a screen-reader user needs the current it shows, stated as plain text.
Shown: 22.5 A
